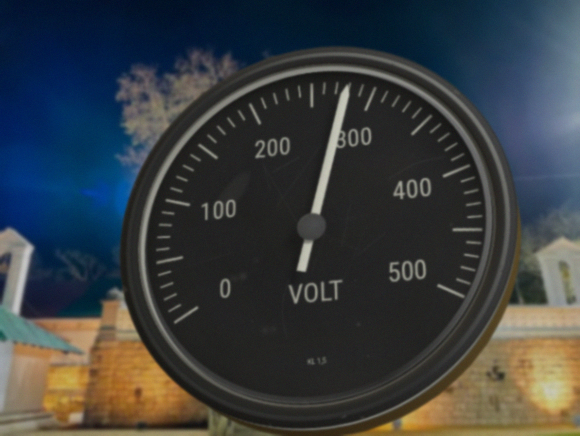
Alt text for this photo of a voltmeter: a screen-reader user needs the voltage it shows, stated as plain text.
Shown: 280 V
